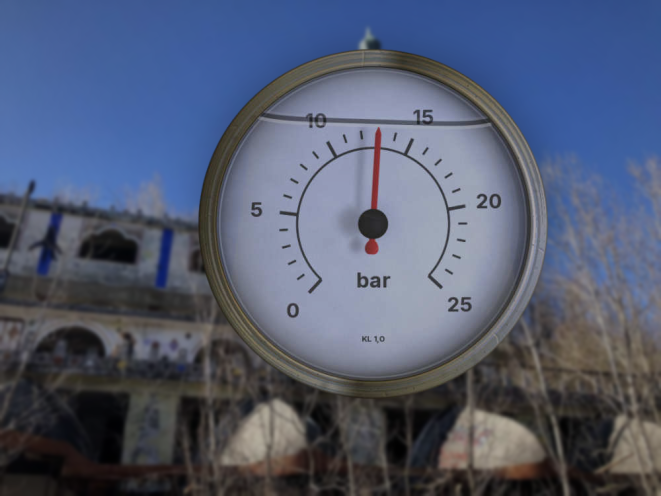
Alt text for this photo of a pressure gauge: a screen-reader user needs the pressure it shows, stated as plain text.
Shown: 13 bar
